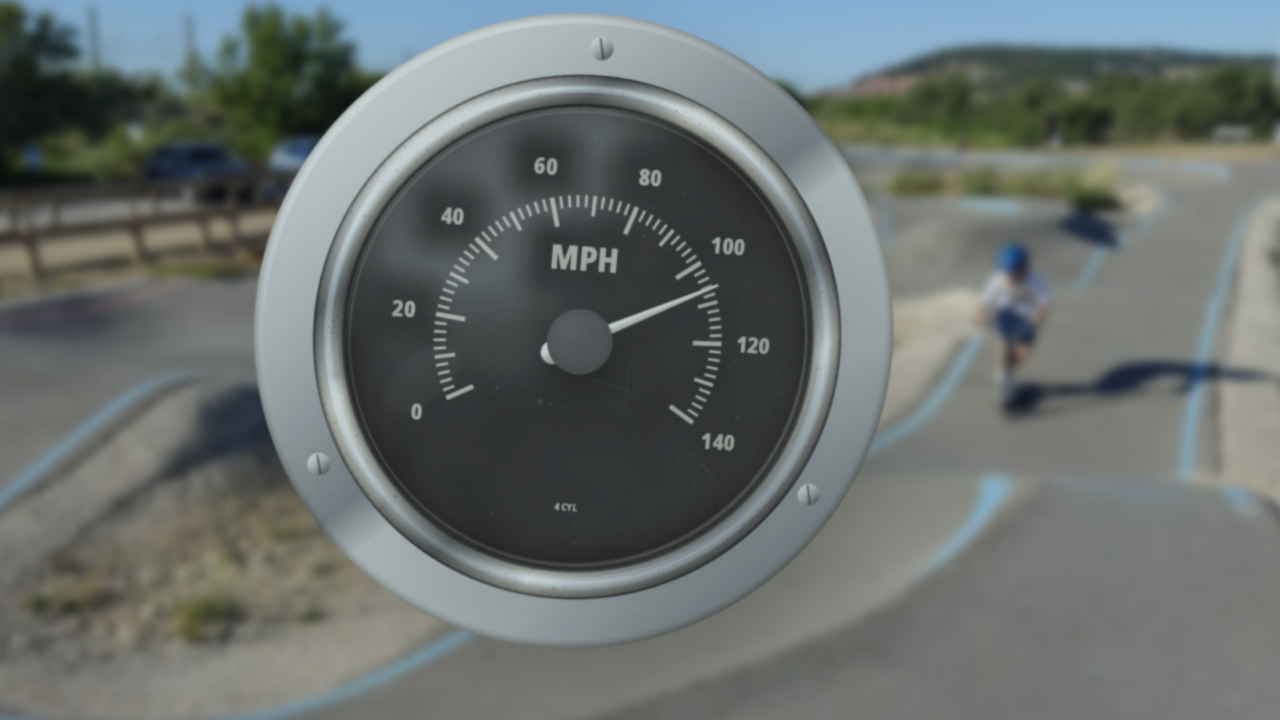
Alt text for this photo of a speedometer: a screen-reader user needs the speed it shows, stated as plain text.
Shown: 106 mph
